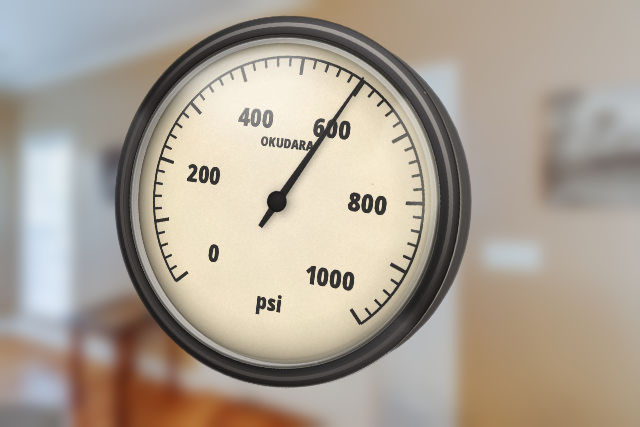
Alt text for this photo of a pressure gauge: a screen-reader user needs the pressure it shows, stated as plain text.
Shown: 600 psi
